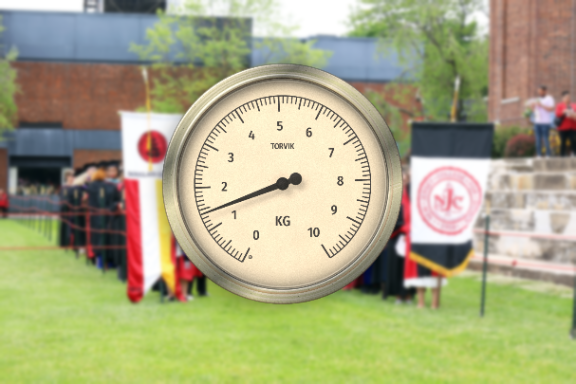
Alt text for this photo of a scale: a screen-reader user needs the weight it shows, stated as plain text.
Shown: 1.4 kg
